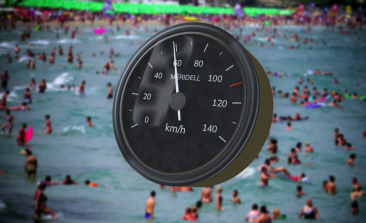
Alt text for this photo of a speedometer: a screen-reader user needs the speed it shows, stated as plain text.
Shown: 60 km/h
